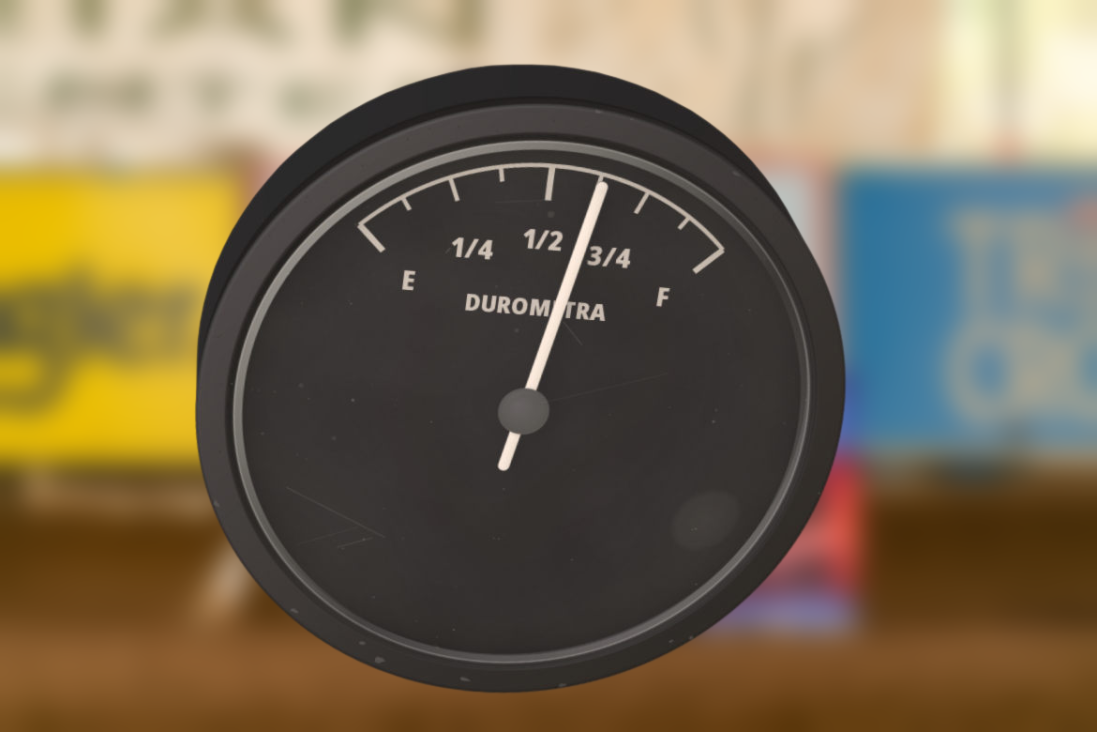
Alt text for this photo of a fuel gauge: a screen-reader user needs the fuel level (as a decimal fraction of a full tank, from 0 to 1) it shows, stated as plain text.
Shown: 0.625
